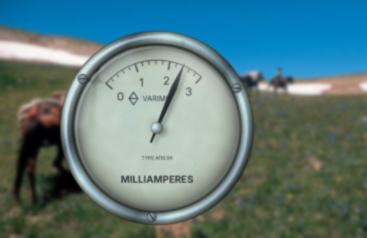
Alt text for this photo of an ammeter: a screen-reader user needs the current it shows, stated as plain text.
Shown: 2.4 mA
